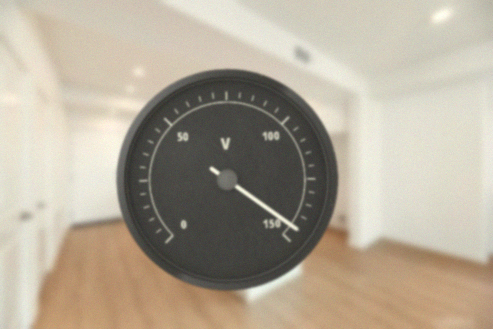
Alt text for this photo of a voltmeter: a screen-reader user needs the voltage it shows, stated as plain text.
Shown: 145 V
